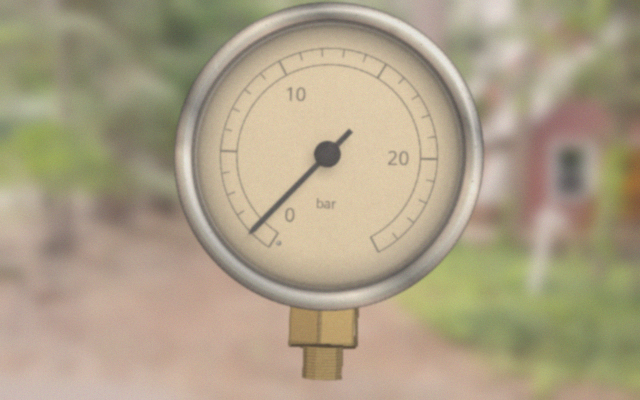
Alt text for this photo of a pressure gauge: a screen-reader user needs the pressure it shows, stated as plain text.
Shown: 1 bar
